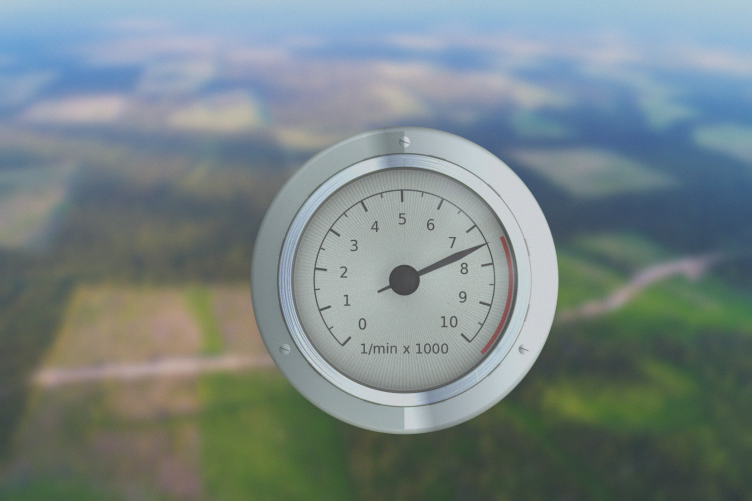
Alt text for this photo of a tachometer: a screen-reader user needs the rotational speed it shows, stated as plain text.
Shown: 7500 rpm
